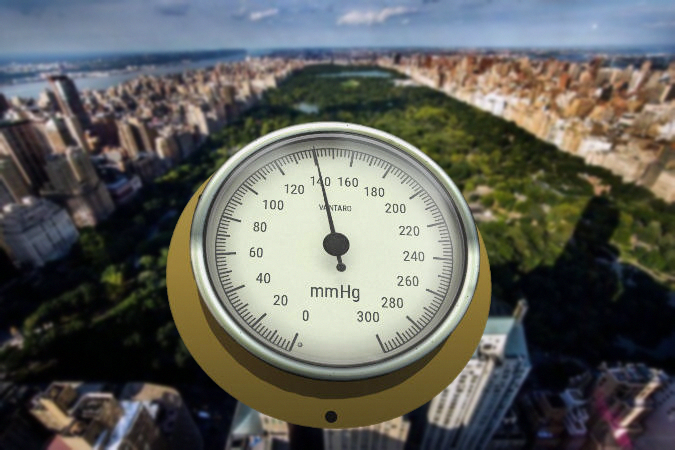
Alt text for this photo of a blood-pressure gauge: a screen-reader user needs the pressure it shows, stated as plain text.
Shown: 140 mmHg
